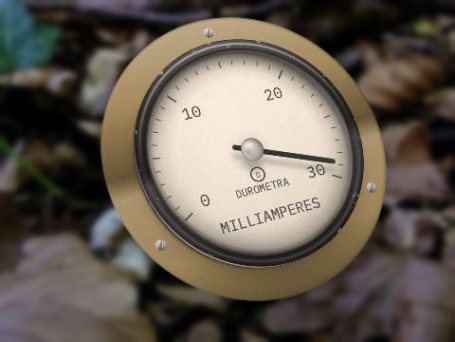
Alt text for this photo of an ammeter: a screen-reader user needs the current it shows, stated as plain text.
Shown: 29 mA
